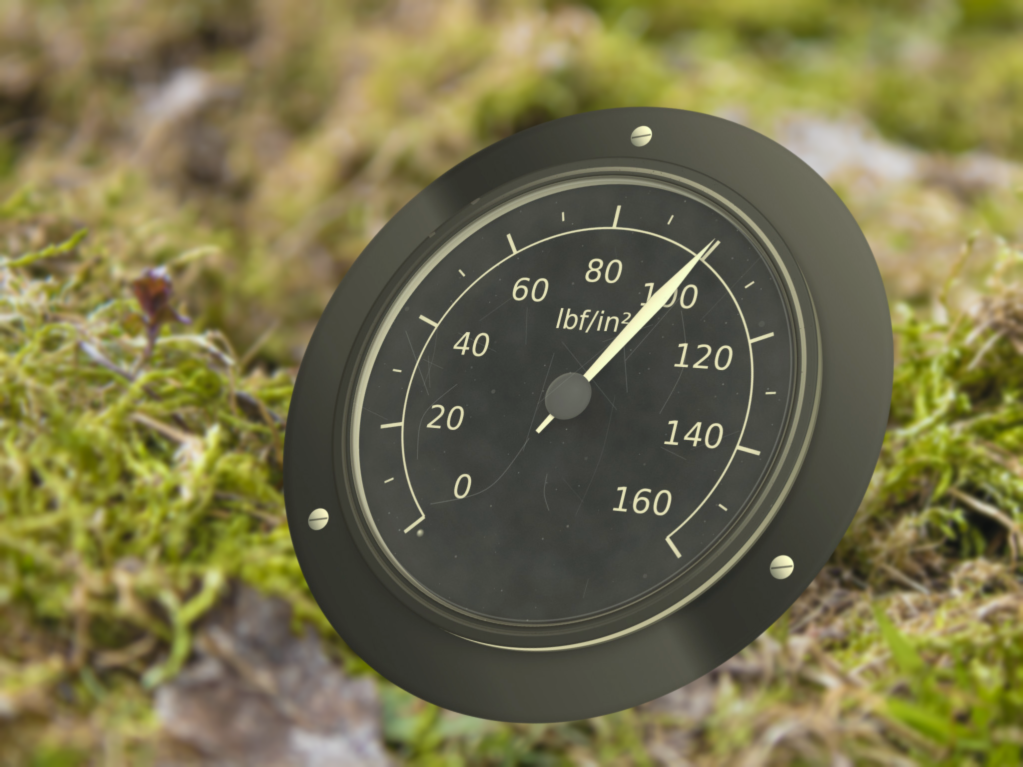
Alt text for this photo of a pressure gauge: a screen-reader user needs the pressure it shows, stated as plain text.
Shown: 100 psi
